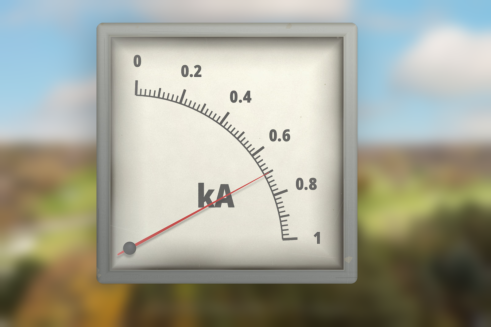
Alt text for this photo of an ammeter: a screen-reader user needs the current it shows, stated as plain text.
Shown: 0.7 kA
